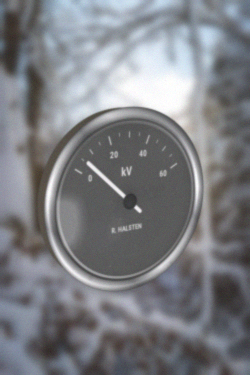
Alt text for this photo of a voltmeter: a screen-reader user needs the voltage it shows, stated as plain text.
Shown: 5 kV
